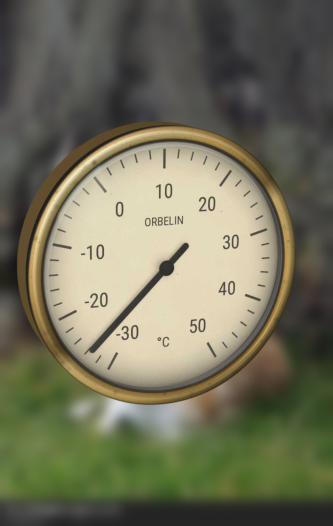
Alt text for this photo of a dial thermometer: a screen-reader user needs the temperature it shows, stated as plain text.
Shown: -26 °C
